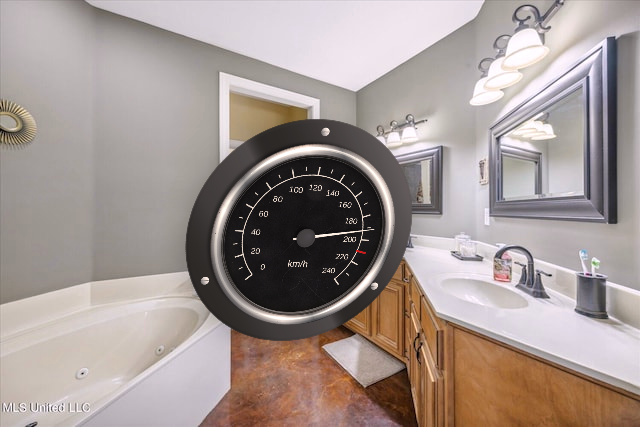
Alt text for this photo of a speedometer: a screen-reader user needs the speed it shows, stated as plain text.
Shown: 190 km/h
